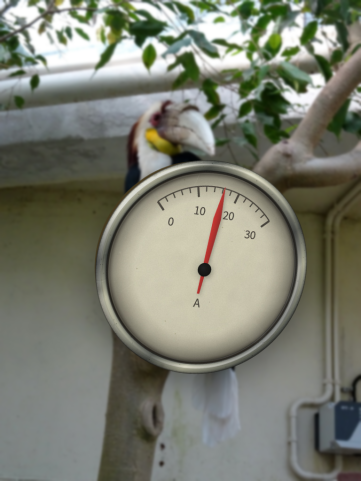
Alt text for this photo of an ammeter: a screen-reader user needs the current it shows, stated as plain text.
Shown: 16 A
